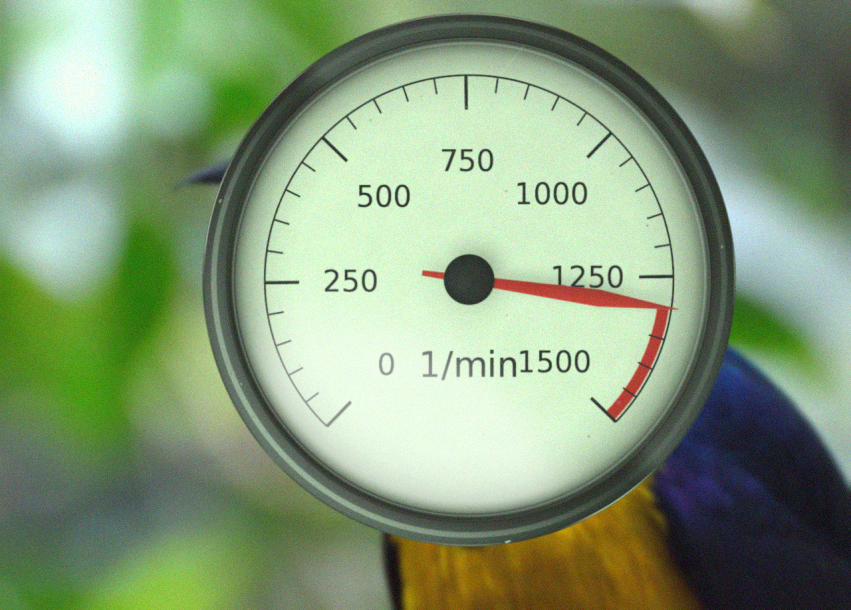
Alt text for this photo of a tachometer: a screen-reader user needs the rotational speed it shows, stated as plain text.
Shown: 1300 rpm
